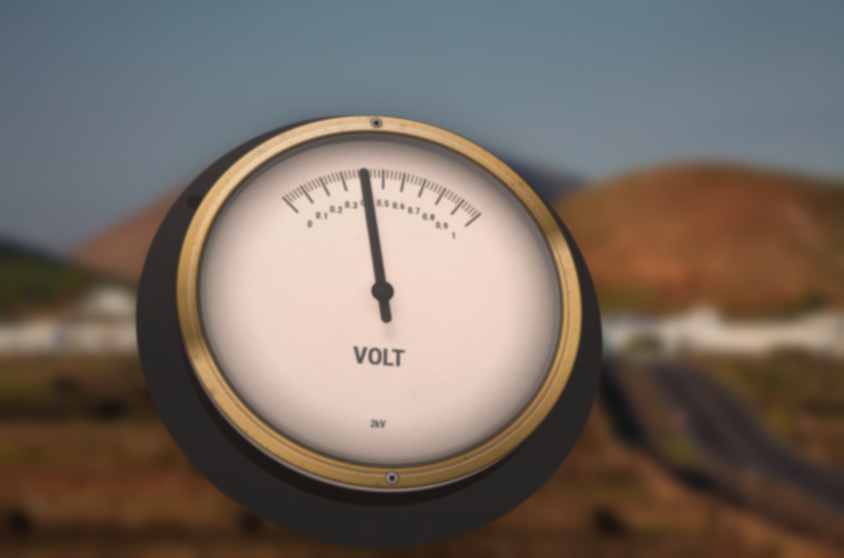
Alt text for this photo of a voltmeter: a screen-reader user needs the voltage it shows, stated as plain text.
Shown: 0.4 V
